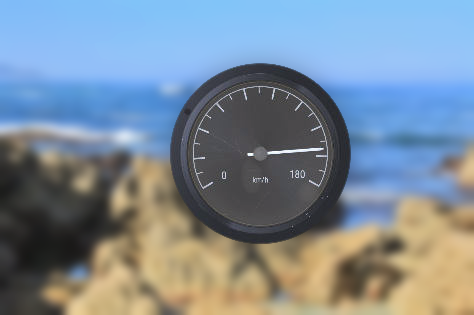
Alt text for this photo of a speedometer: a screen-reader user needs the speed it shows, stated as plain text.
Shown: 155 km/h
